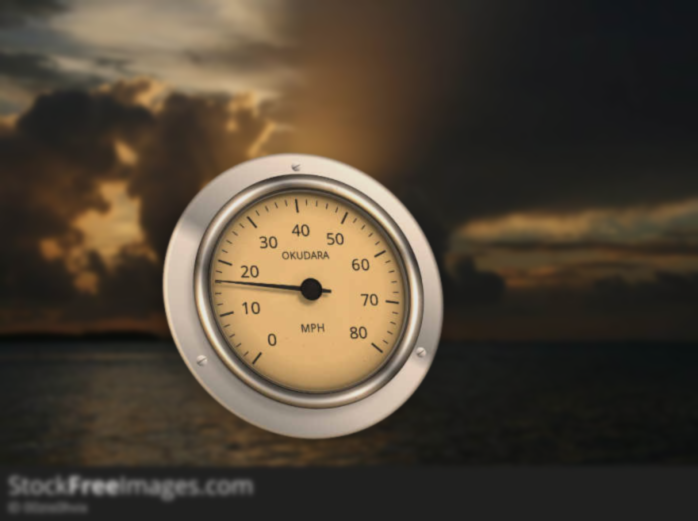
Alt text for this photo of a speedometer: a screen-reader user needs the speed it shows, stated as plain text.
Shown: 16 mph
